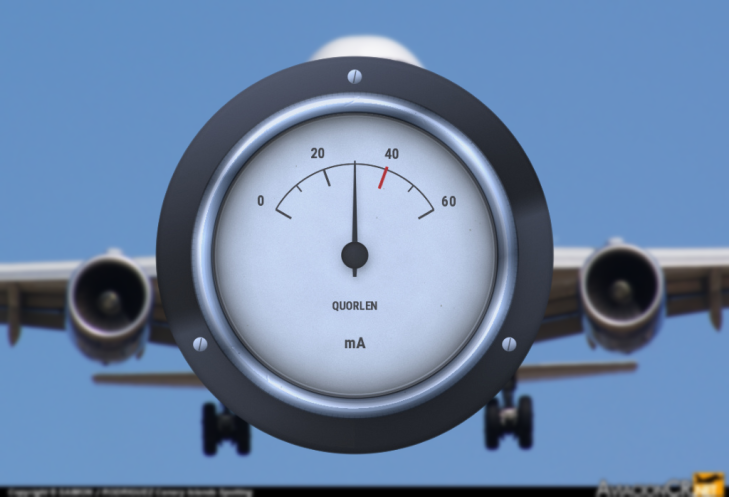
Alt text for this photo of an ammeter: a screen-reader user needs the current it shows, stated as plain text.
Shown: 30 mA
